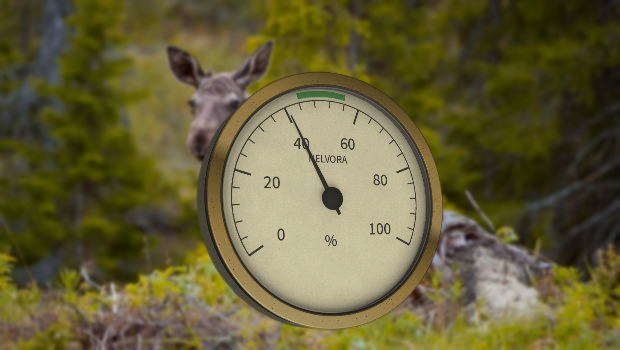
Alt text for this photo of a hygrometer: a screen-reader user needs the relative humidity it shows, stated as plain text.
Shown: 40 %
